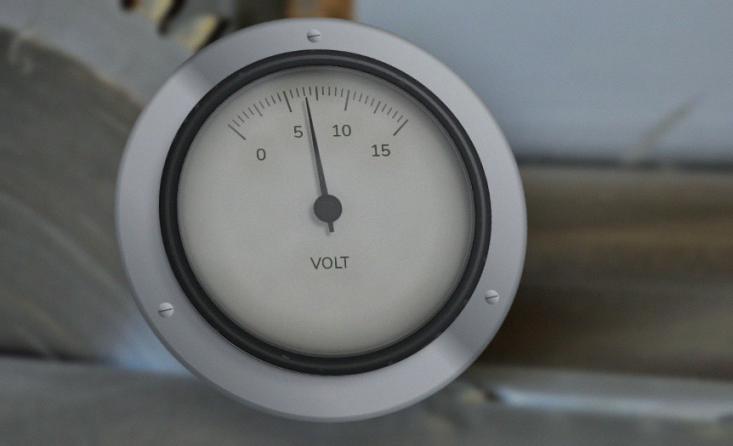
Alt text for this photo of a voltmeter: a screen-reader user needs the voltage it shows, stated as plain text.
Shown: 6.5 V
